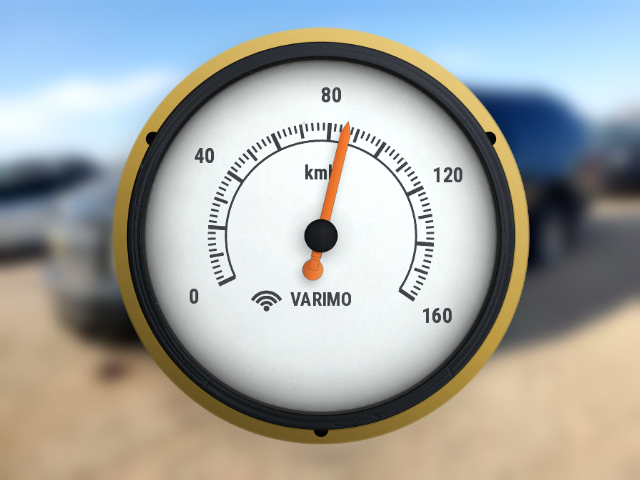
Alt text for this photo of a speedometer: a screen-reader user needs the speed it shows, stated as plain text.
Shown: 86 km/h
